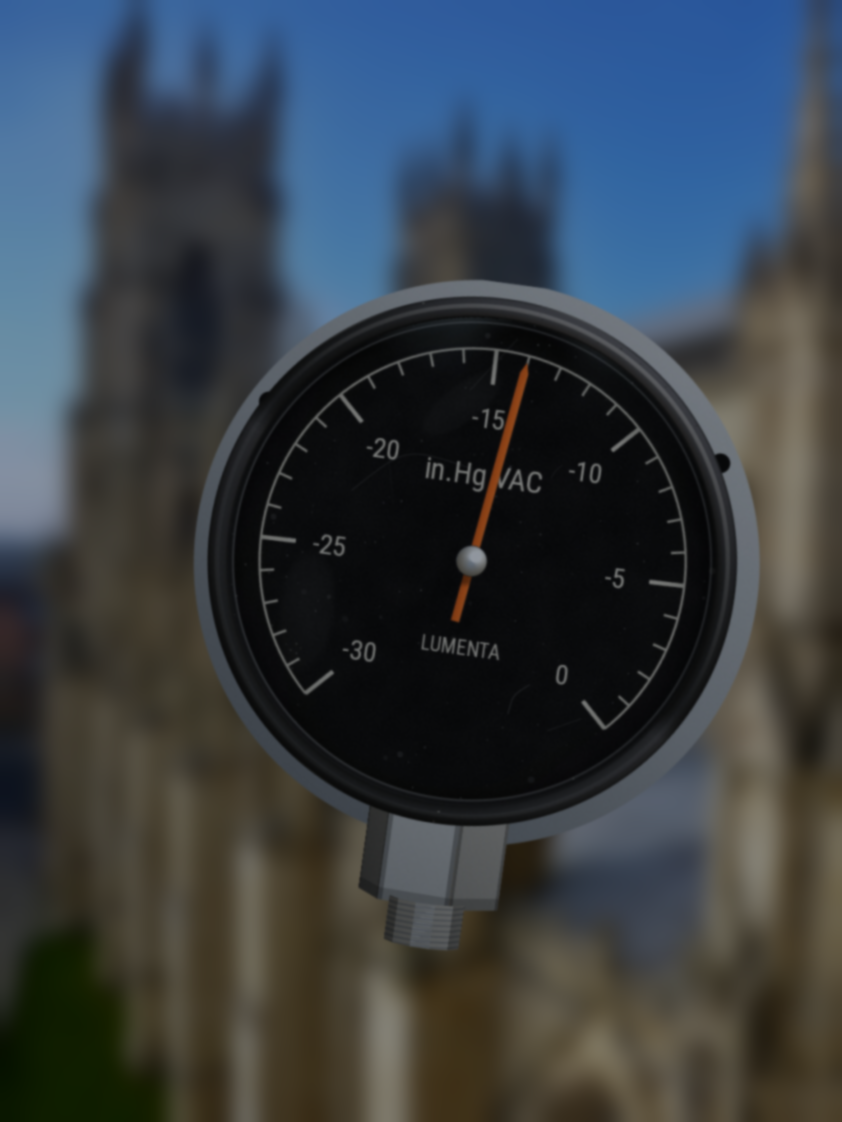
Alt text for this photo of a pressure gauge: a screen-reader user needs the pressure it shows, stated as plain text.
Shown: -14 inHg
